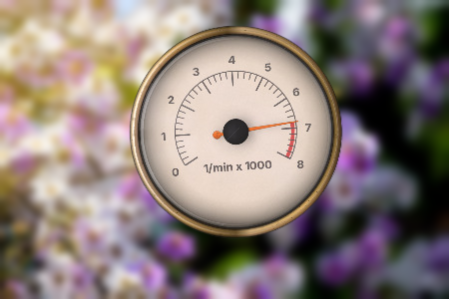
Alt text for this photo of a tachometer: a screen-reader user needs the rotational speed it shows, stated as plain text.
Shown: 6800 rpm
